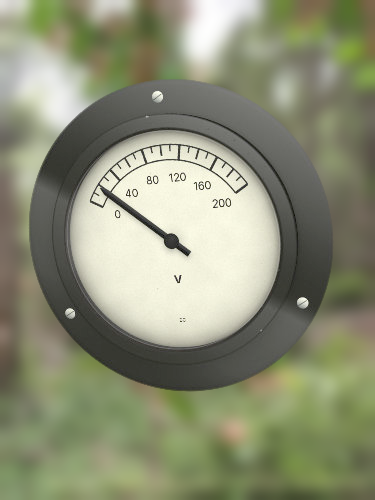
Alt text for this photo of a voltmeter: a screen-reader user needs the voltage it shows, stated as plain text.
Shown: 20 V
